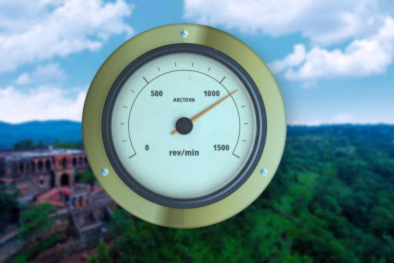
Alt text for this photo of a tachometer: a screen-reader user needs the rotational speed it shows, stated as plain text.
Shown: 1100 rpm
